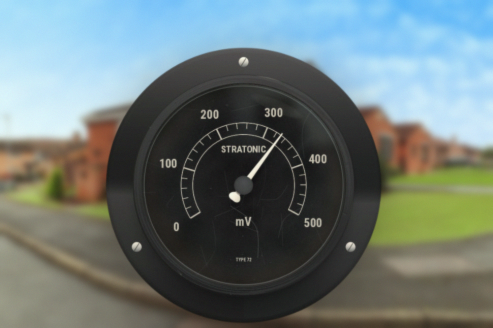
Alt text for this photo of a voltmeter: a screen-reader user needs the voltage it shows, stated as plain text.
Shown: 330 mV
